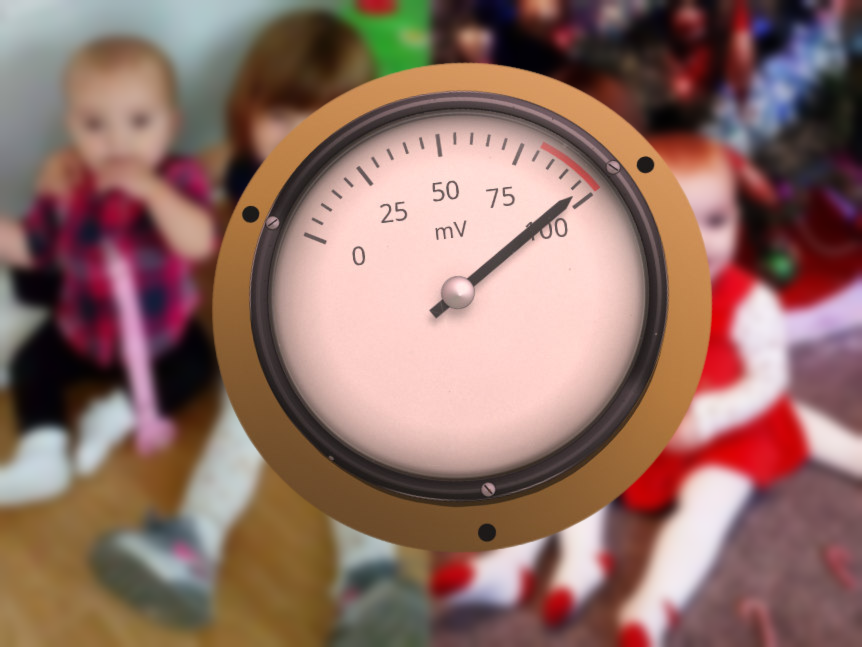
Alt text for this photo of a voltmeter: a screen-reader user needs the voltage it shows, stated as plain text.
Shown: 97.5 mV
